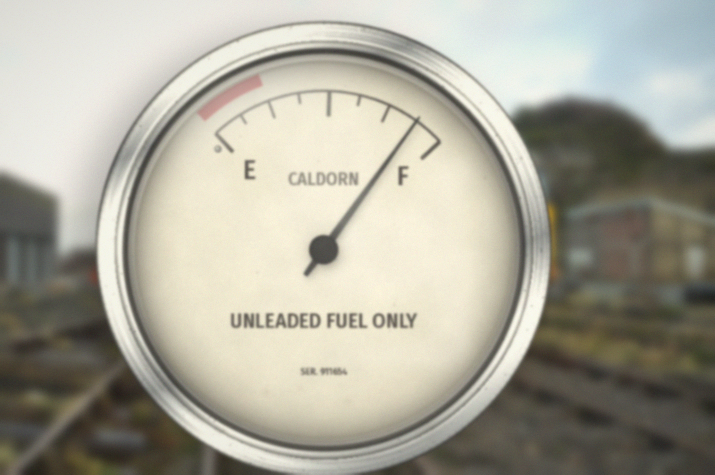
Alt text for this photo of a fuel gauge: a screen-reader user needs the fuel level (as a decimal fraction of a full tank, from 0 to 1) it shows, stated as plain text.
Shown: 0.875
